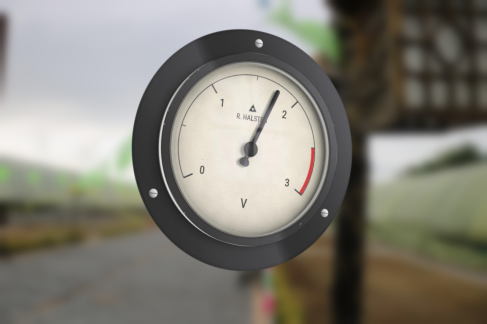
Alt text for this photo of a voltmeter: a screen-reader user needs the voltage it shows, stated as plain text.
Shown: 1.75 V
